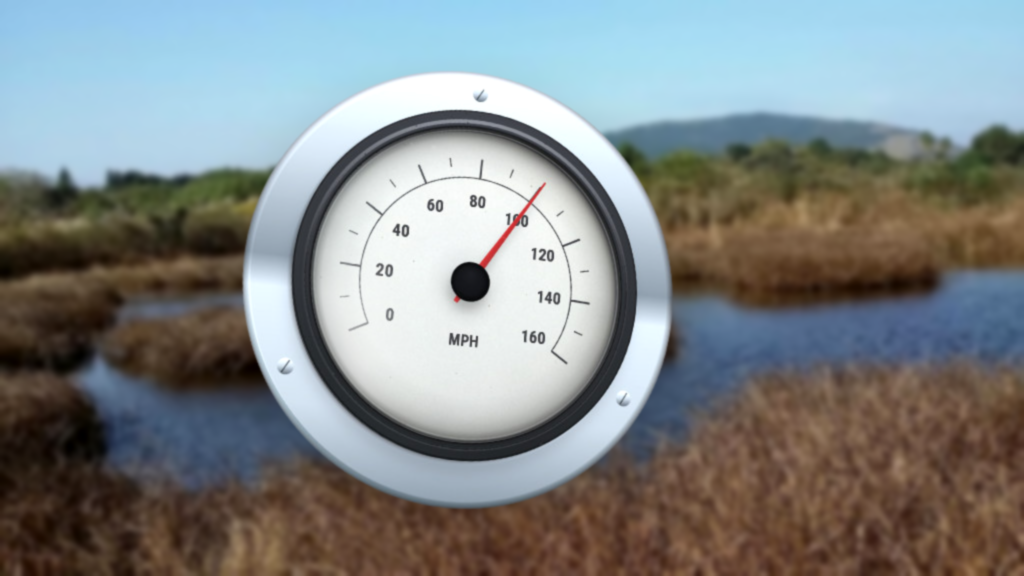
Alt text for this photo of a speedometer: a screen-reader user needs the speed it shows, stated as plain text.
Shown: 100 mph
